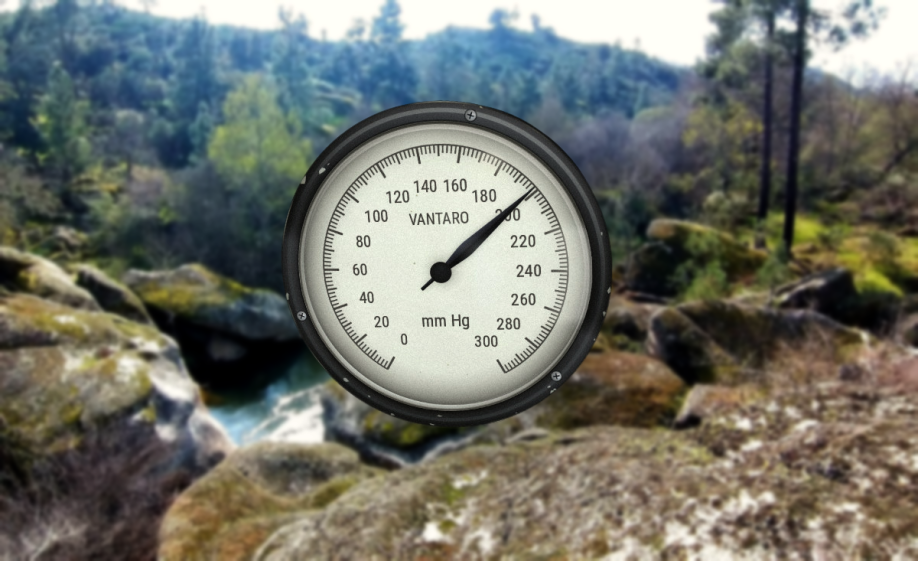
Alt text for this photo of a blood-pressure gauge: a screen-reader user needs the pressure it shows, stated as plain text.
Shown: 198 mmHg
